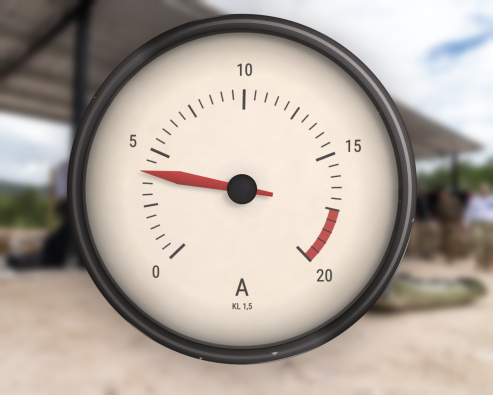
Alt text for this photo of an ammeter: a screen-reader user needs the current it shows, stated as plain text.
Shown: 4 A
